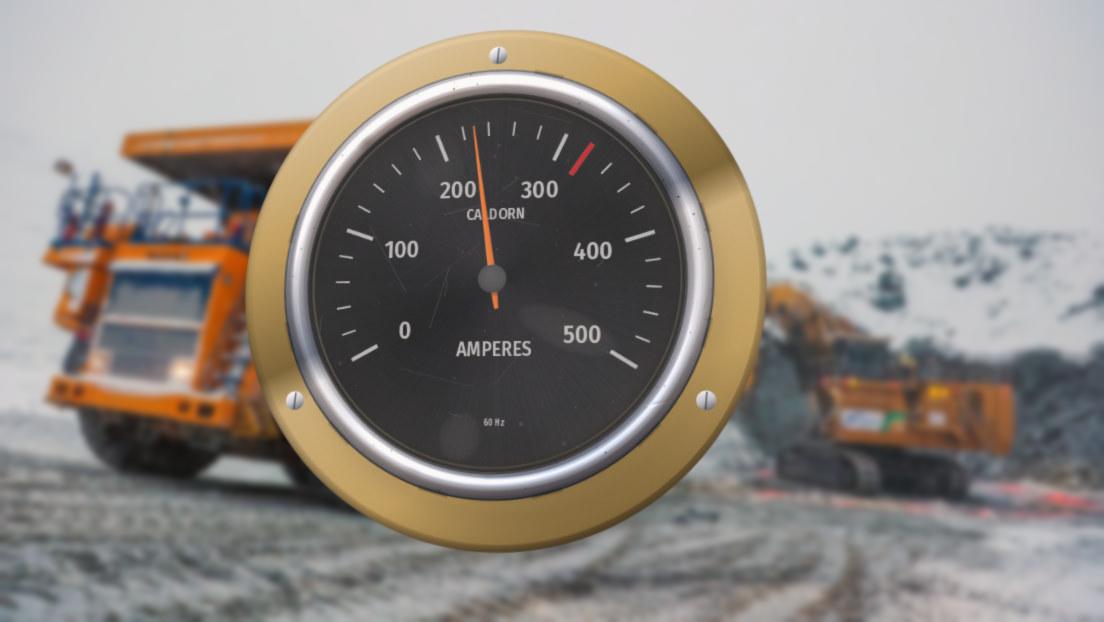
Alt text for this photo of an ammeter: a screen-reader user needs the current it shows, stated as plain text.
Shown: 230 A
